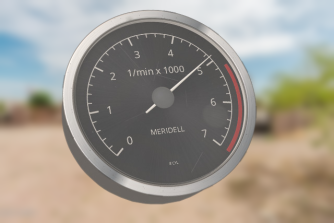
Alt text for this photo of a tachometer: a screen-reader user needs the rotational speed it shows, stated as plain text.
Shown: 4900 rpm
